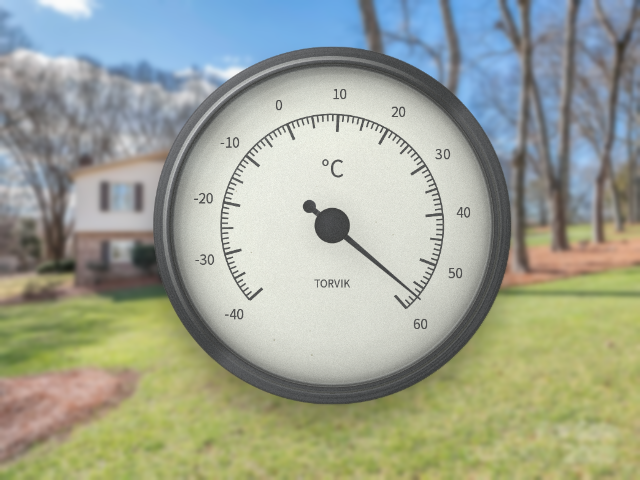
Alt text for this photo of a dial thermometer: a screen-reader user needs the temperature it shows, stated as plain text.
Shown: 57 °C
